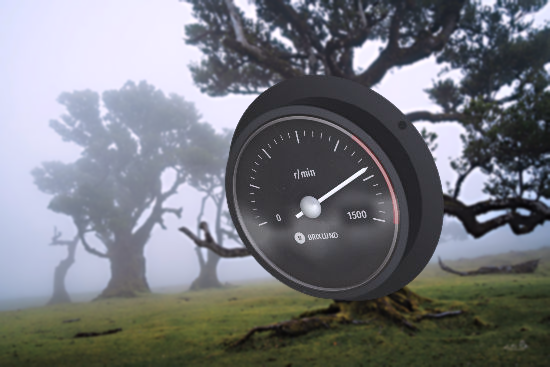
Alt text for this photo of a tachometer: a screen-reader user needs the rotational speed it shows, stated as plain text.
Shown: 1200 rpm
